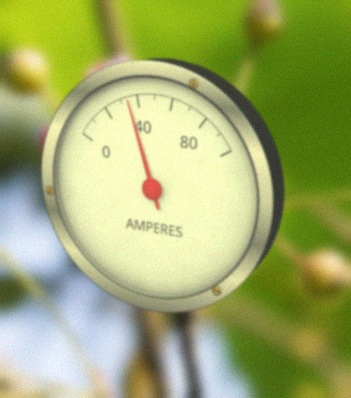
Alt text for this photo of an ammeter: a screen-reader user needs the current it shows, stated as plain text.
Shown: 35 A
